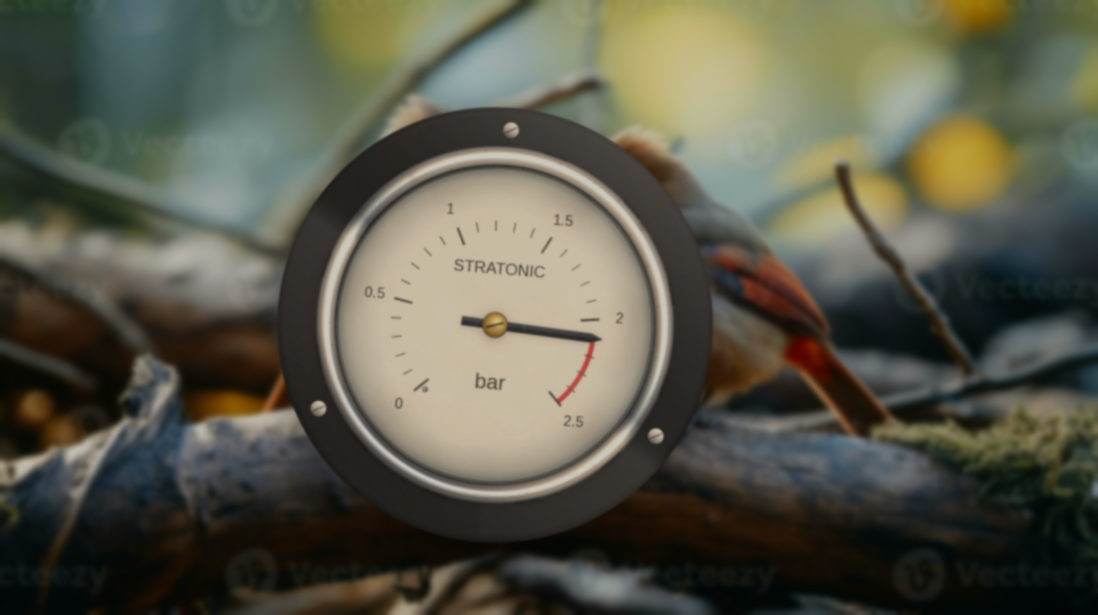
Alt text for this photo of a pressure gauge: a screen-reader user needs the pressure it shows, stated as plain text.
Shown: 2.1 bar
